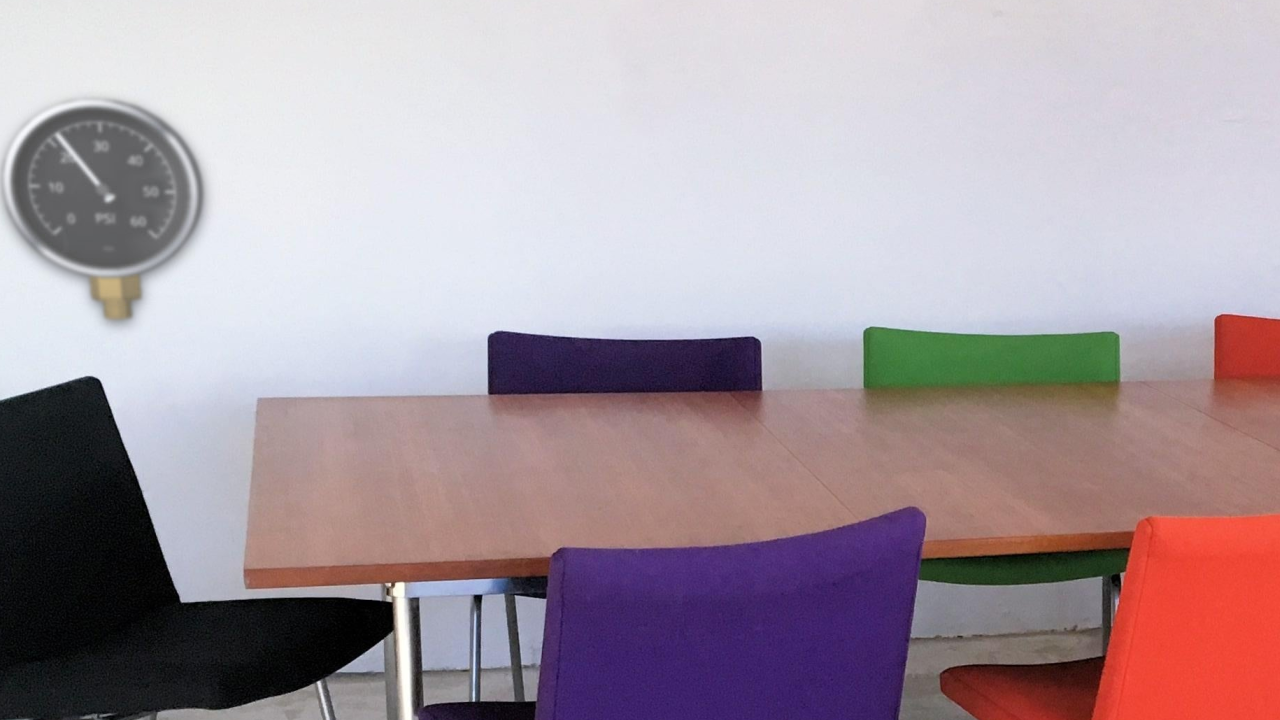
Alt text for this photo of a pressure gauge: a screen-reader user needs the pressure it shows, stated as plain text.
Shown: 22 psi
